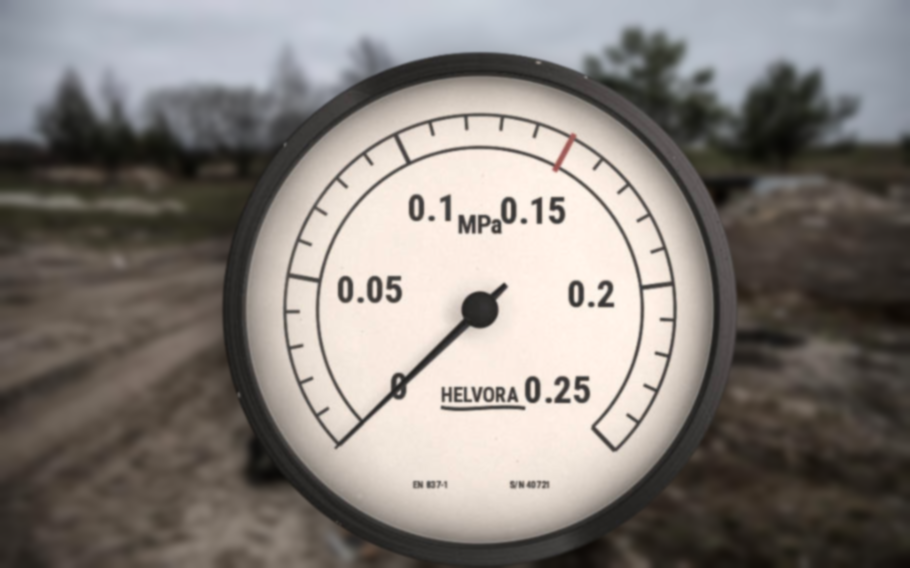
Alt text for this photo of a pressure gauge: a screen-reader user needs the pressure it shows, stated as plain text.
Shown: 0 MPa
